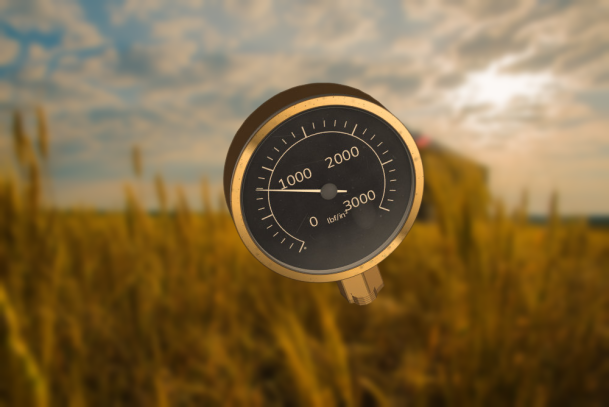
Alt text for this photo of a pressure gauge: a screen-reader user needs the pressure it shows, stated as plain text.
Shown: 800 psi
